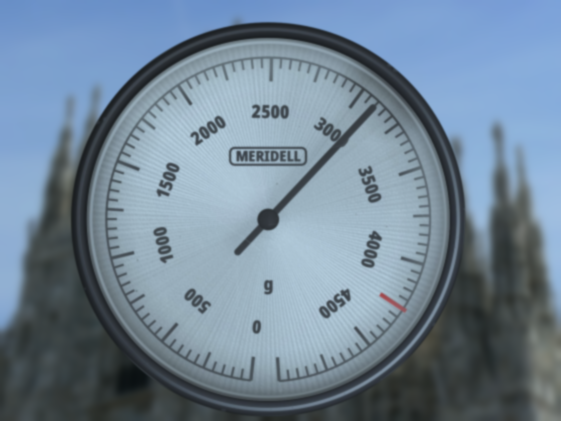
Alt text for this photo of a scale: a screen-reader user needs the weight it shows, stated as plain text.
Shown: 3100 g
